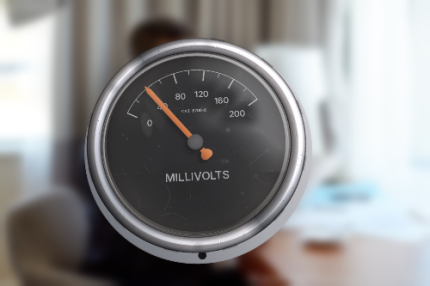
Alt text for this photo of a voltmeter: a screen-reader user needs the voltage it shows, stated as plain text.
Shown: 40 mV
